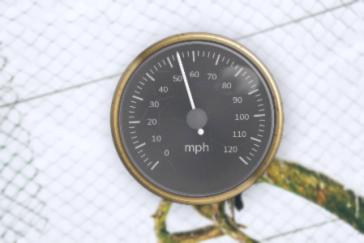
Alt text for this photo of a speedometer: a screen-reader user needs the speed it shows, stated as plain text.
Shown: 54 mph
